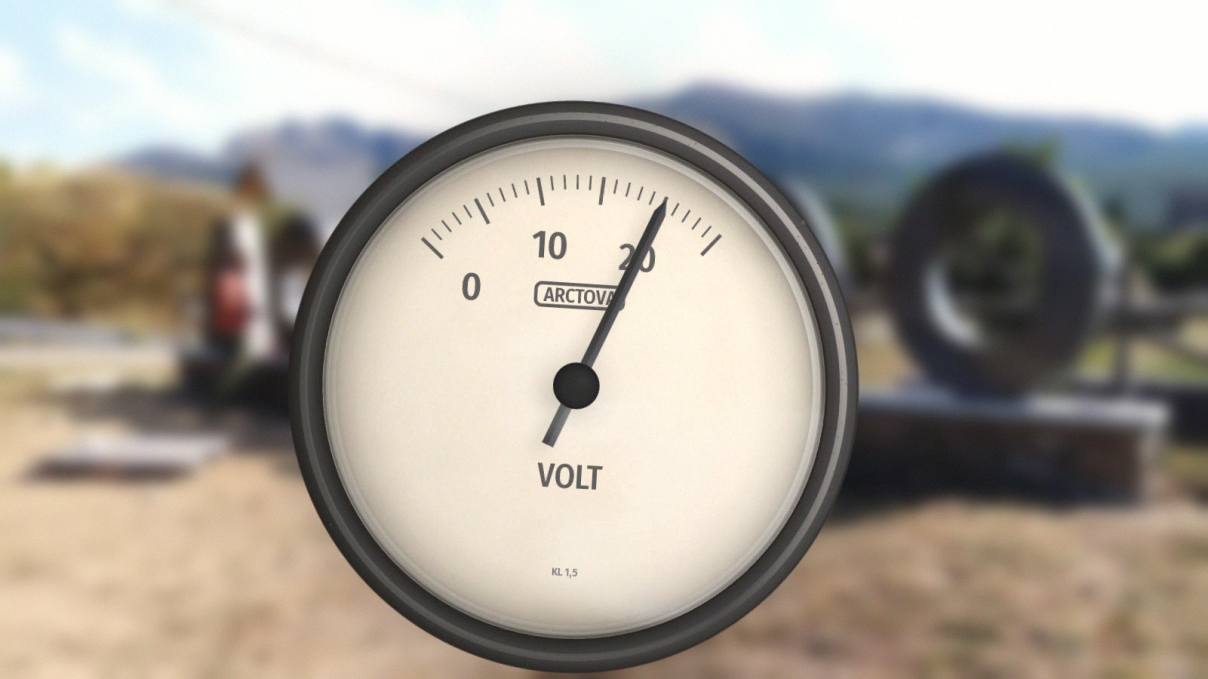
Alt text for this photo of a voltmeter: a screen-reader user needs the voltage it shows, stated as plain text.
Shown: 20 V
